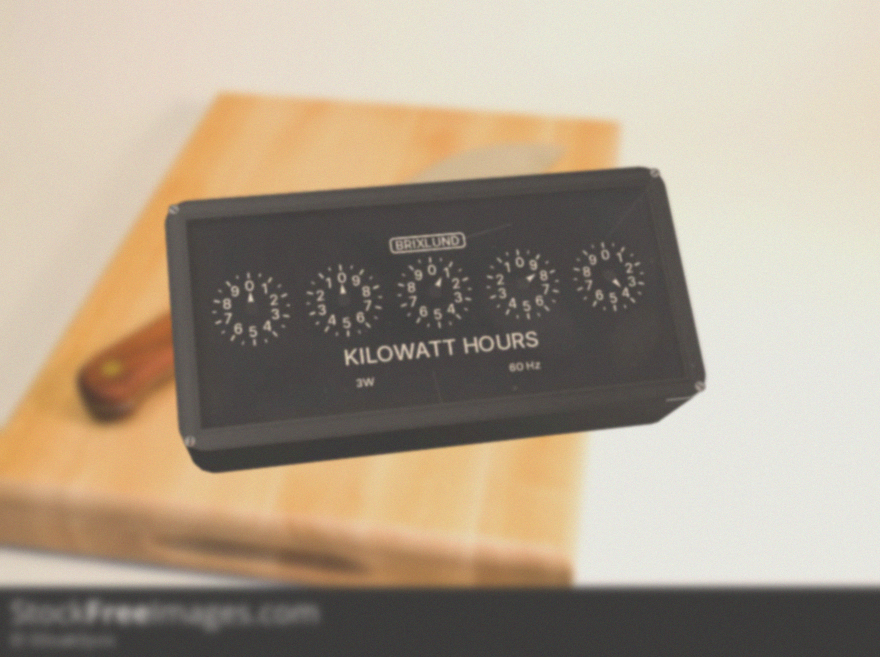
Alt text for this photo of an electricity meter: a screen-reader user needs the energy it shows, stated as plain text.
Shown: 84 kWh
